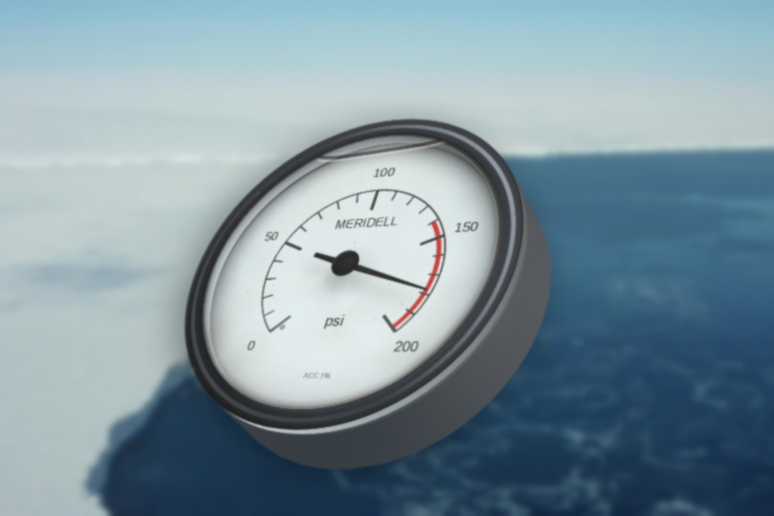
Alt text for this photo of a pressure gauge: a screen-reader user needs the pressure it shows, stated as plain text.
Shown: 180 psi
